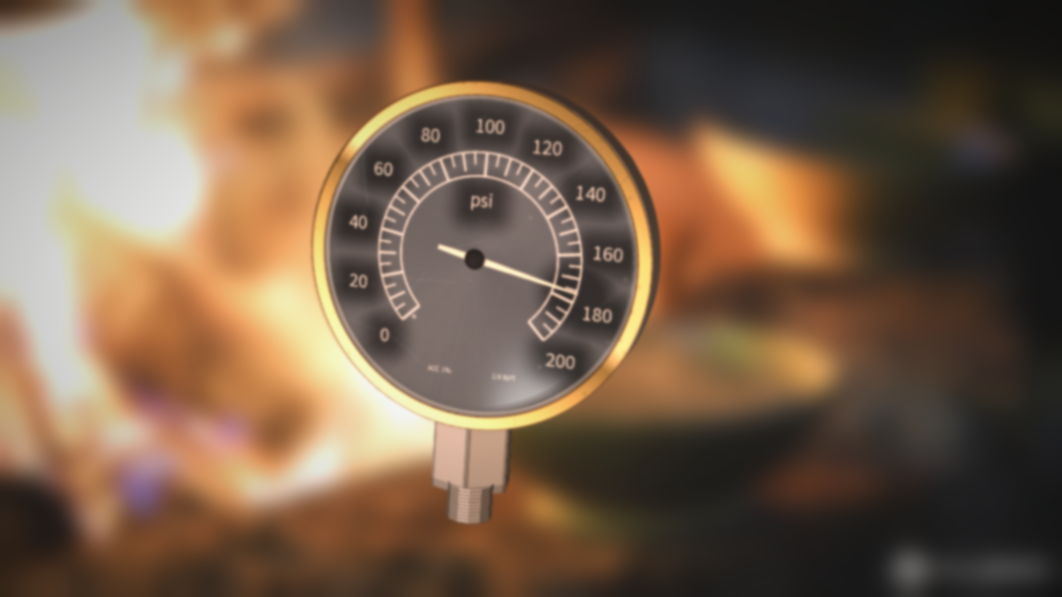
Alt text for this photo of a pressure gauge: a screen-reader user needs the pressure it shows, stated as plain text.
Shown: 175 psi
